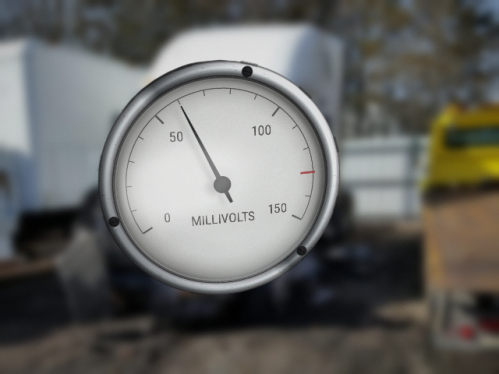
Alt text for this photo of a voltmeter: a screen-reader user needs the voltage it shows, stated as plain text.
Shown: 60 mV
